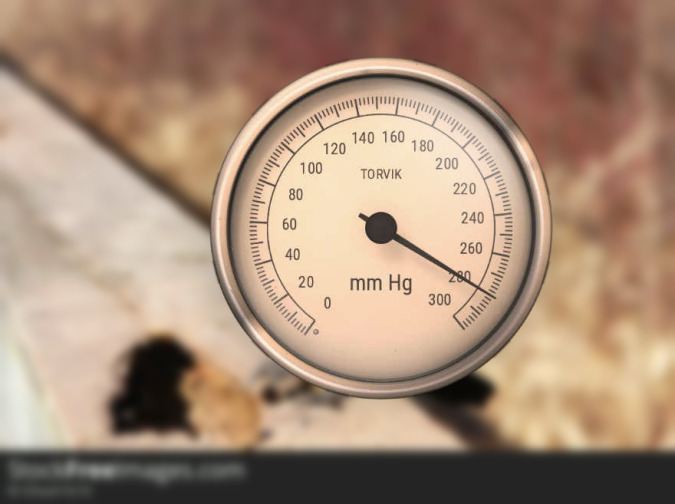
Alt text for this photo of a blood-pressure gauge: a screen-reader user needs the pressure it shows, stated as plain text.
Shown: 280 mmHg
